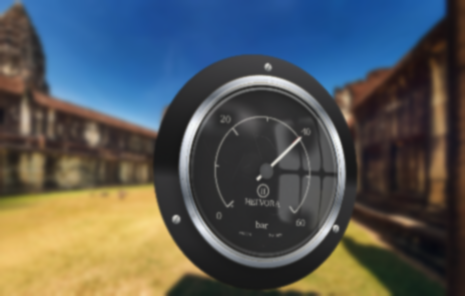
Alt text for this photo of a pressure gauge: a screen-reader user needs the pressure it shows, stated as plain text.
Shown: 40 bar
